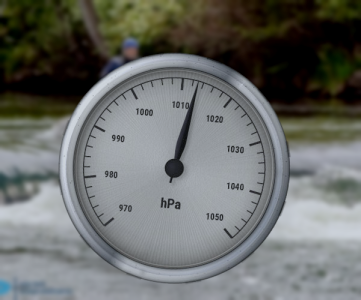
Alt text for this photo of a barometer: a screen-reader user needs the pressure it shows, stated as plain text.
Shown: 1013 hPa
